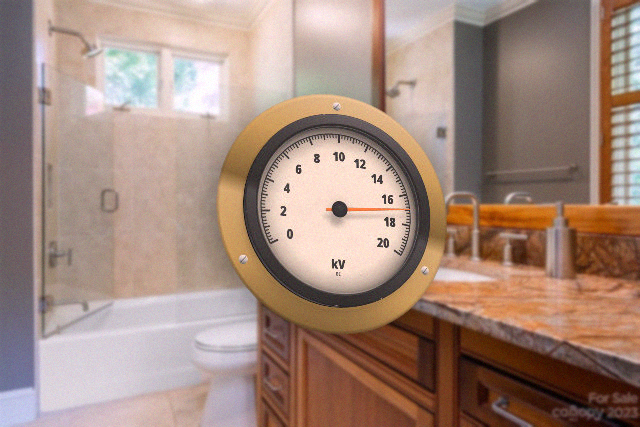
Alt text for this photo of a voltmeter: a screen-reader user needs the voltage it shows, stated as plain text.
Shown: 17 kV
